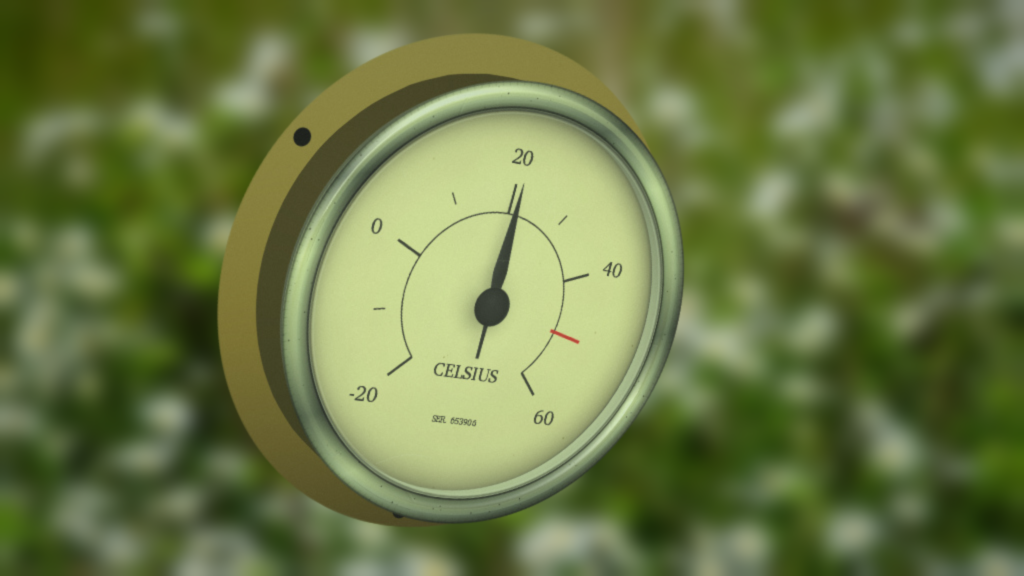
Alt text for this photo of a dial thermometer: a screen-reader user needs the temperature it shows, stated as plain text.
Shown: 20 °C
